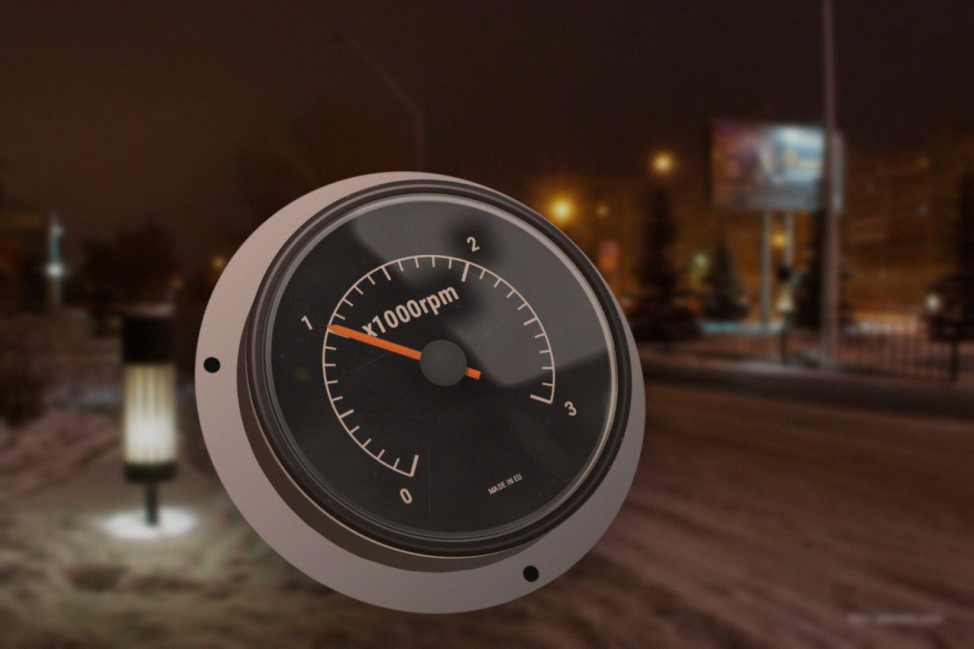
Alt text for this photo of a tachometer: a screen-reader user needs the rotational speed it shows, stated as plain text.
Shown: 1000 rpm
